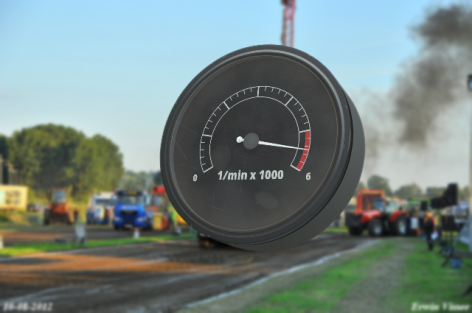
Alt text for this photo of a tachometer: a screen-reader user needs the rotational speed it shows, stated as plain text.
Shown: 5500 rpm
